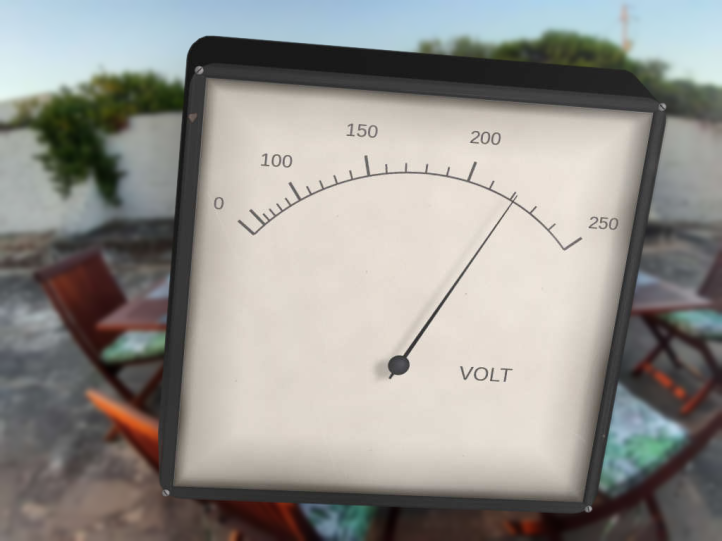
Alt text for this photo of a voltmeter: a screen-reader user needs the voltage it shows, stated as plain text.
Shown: 220 V
